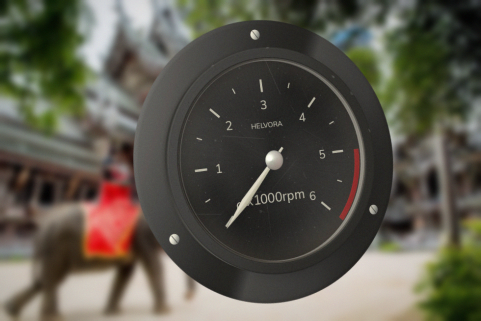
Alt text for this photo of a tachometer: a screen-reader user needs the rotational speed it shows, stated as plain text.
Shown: 0 rpm
